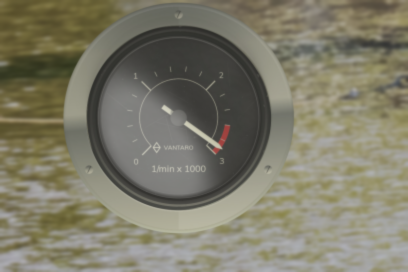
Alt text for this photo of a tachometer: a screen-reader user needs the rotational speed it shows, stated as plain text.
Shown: 2900 rpm
